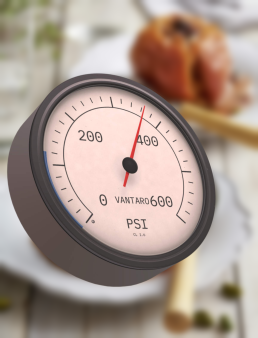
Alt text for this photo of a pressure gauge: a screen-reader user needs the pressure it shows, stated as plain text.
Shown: 360 psi
